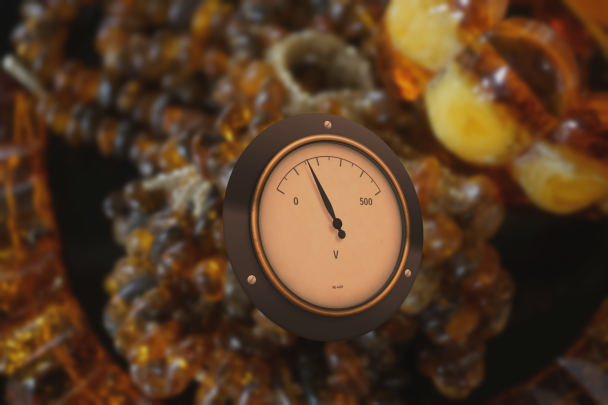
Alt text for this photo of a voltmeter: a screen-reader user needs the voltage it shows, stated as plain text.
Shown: 150 V
